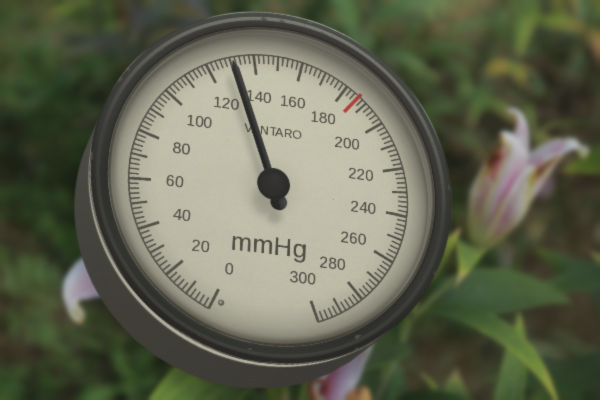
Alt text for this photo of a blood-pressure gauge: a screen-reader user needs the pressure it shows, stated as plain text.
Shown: 130 mmHg
